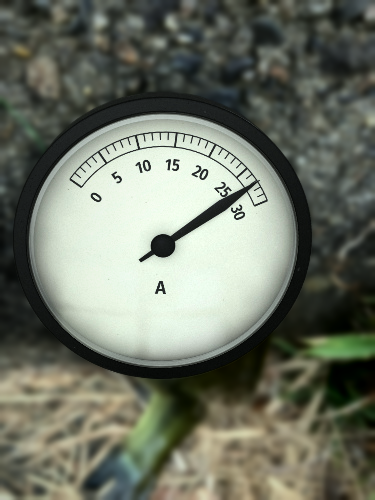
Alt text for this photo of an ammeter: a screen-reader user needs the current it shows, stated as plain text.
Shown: 27 A
